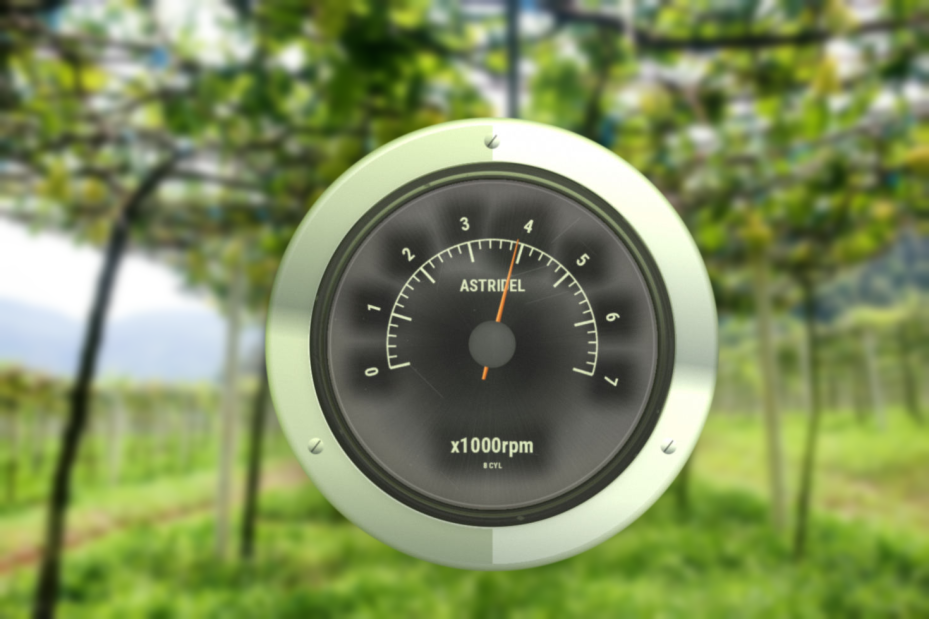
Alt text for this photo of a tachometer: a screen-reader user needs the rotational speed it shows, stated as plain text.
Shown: 3900 rpm
